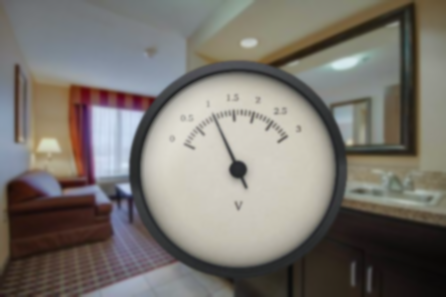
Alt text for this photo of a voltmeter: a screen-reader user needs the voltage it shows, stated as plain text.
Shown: 1 V
